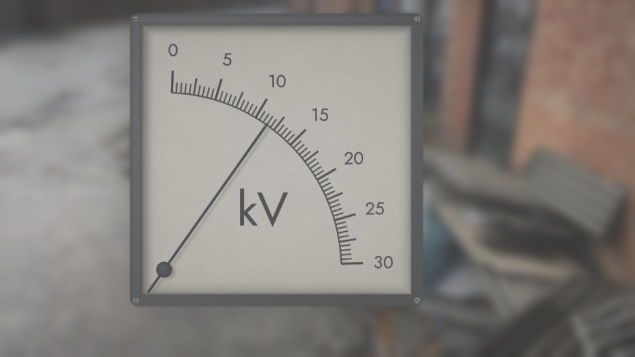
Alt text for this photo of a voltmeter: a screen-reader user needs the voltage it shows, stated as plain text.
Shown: 11.5 kV
